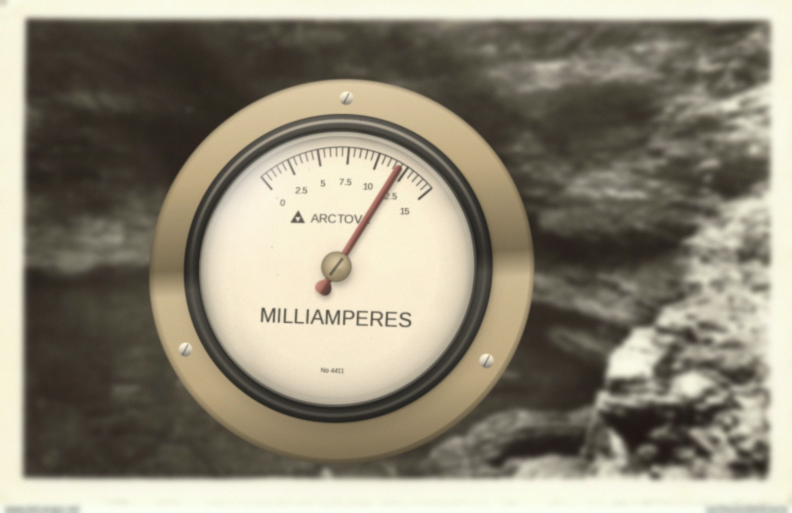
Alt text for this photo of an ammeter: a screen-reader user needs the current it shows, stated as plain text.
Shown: 12 mA
